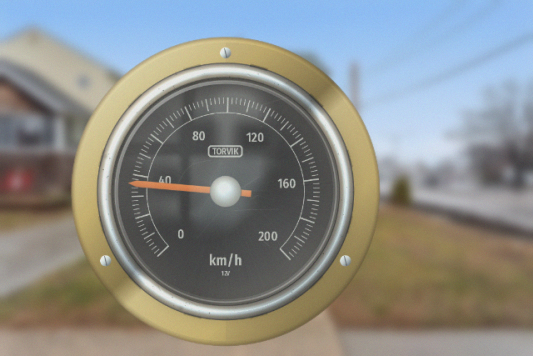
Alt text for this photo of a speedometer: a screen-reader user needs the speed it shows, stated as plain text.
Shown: 36 km/h
